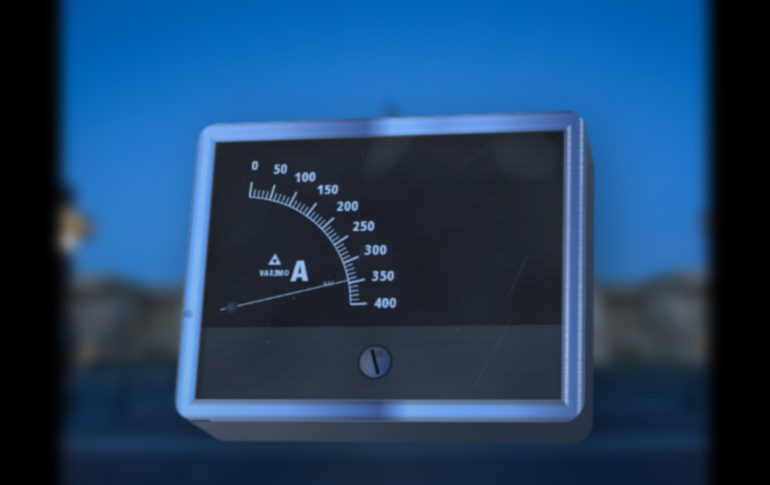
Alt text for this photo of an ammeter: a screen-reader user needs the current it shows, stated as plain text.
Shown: 350 A
